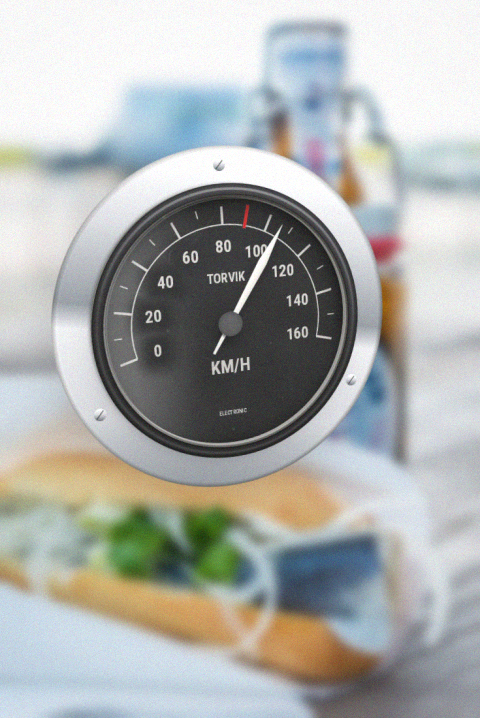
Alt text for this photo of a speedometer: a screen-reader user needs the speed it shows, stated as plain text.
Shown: 105 km/h
